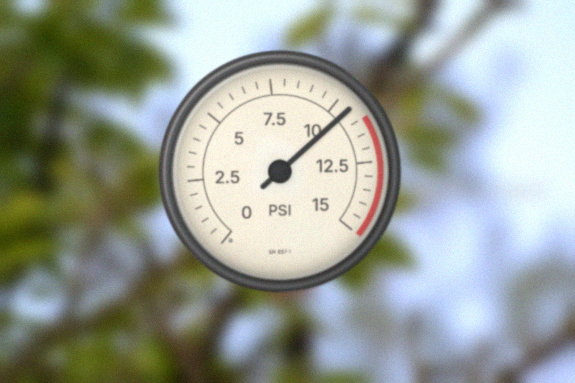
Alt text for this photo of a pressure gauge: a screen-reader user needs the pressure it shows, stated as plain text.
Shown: 10.5 psi
